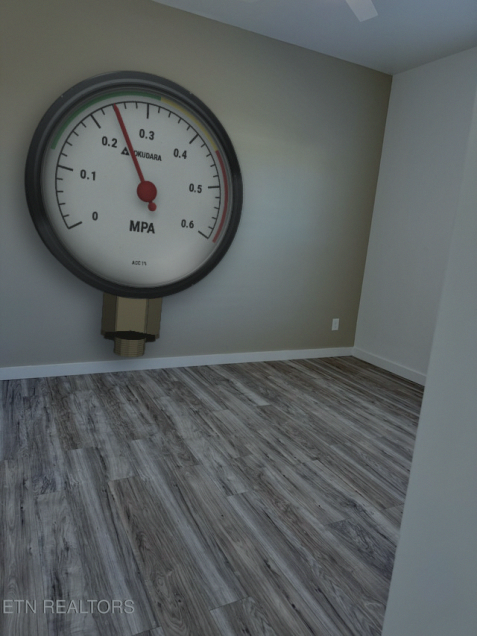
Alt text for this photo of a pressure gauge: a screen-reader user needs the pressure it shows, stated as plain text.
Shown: 0.24 MPa
